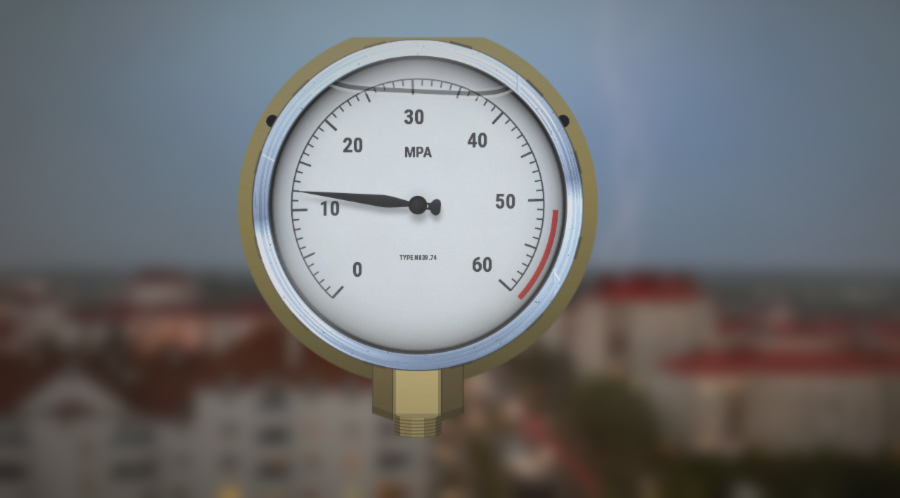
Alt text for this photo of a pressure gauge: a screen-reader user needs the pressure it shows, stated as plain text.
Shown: 12 MPa
